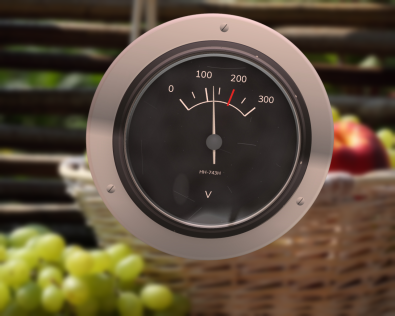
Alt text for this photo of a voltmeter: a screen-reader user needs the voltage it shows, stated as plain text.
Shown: 125 V
